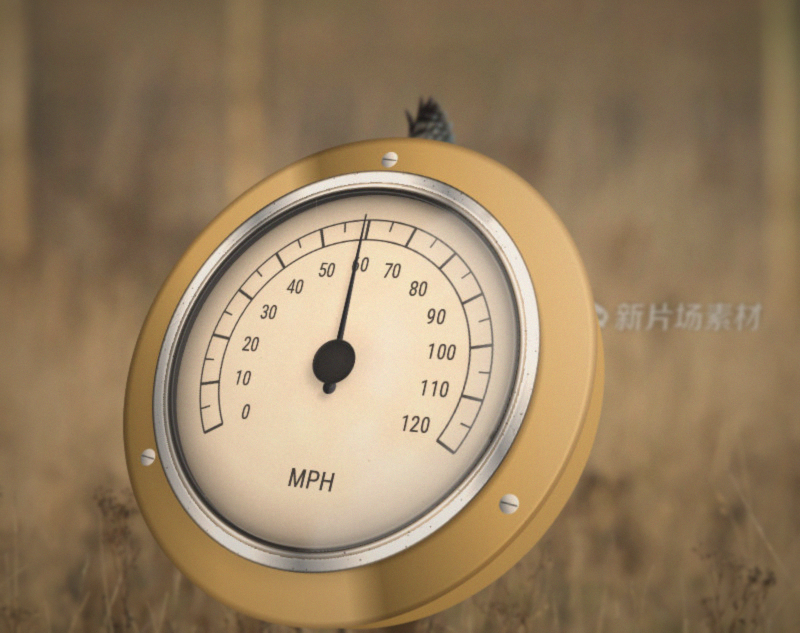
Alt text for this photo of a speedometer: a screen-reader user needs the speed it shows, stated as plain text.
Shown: 60 mph
